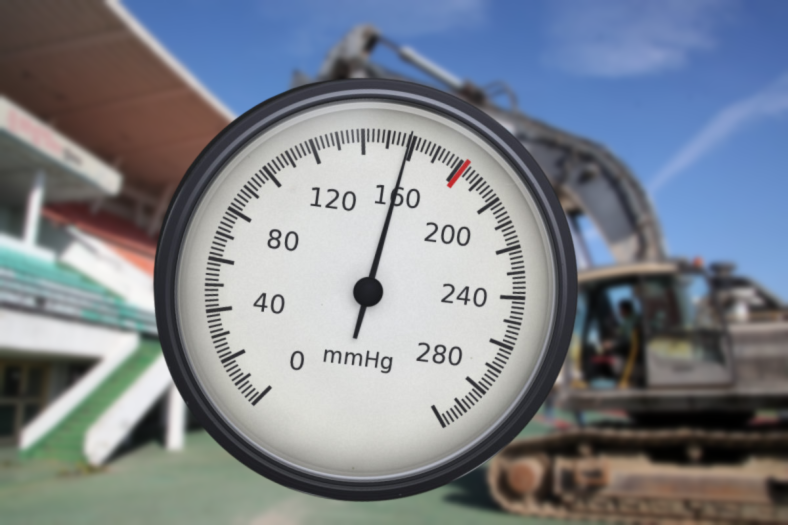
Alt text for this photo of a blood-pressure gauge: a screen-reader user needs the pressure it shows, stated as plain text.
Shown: 158 mmHg
